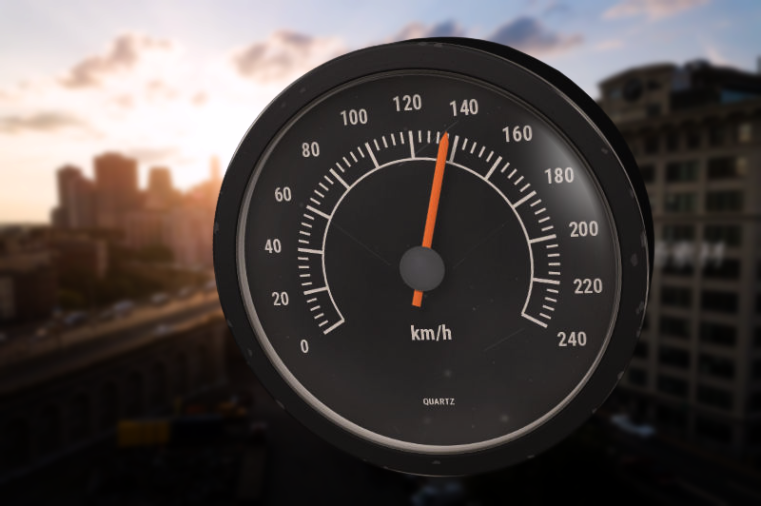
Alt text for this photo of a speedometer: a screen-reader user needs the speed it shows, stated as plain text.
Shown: 136 km/h
